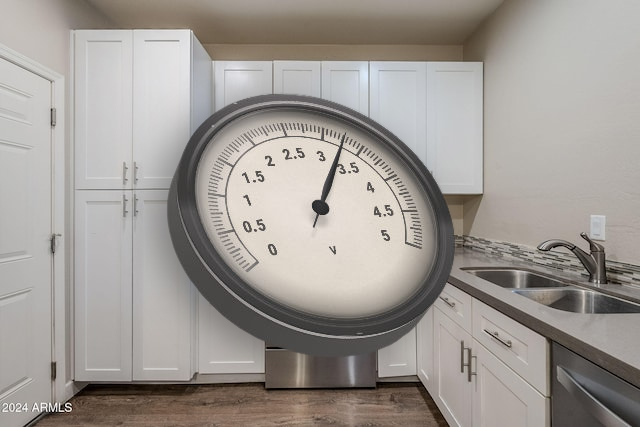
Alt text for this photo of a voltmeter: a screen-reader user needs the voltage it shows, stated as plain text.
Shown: 3.25 V
